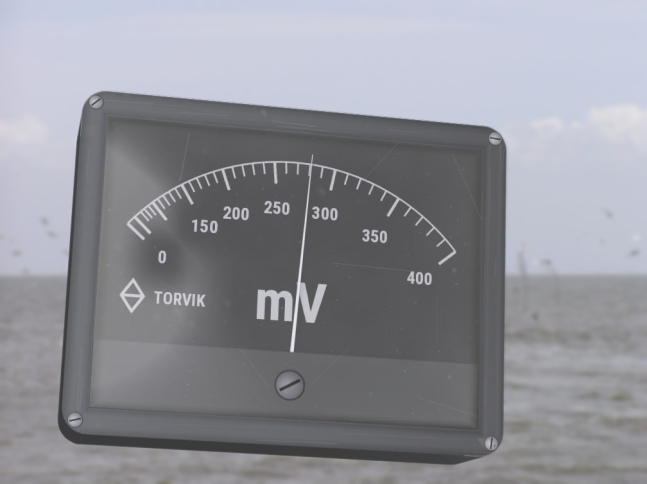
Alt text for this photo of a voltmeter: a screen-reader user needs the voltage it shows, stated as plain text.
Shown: 280 mV
